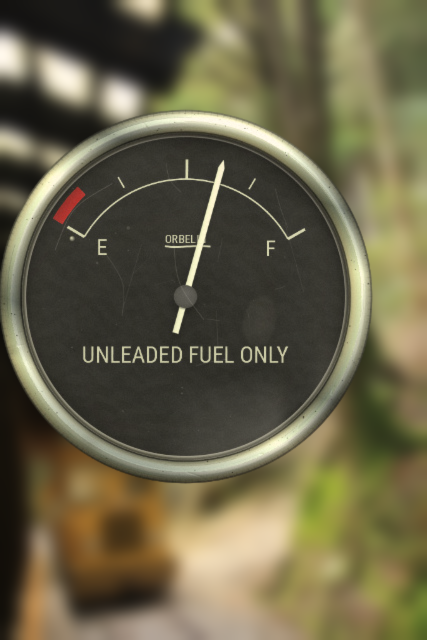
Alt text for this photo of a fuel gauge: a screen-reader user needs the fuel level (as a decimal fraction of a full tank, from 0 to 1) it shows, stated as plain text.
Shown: 0.625
